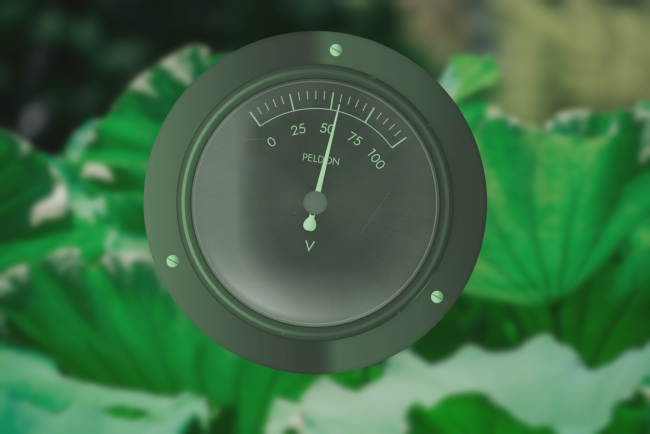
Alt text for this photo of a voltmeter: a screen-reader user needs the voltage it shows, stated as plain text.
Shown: 55 V
